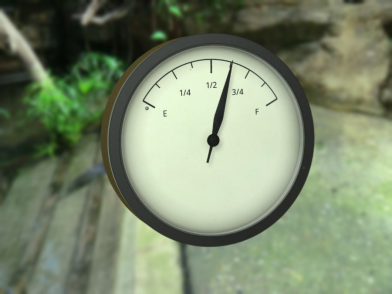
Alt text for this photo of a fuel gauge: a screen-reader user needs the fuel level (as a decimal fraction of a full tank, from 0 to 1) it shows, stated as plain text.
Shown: 0.625
